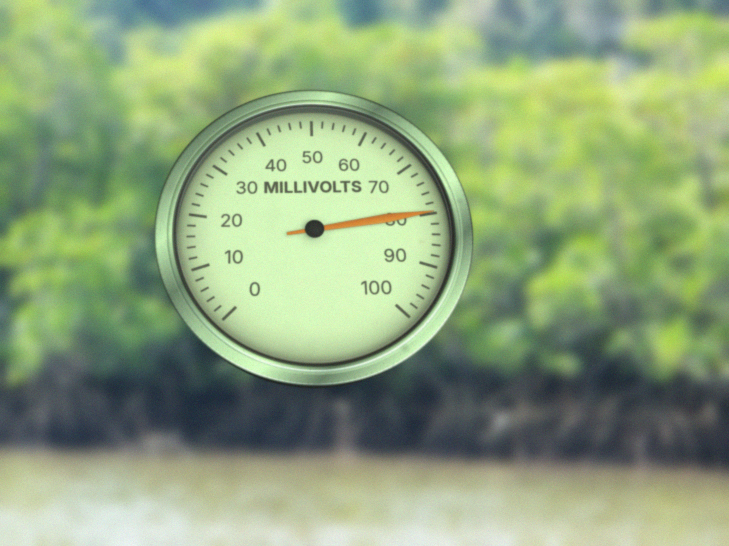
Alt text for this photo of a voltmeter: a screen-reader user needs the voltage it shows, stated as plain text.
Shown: 80 mV
